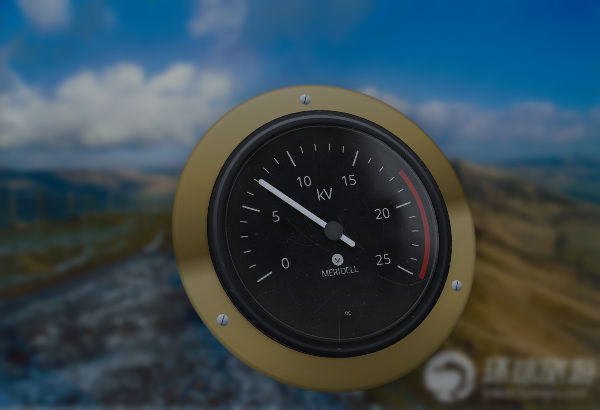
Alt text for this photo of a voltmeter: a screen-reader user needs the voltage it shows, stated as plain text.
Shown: 7 kV
